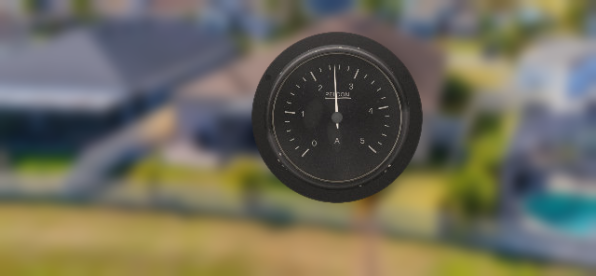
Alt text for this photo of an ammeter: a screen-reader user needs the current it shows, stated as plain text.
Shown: 2.5 A
